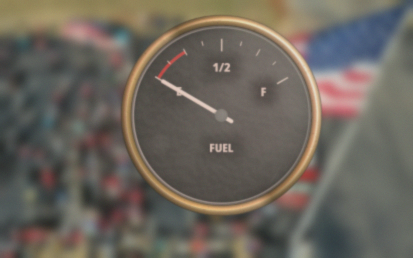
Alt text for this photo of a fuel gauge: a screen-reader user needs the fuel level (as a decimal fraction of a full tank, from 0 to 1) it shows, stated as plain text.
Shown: 0
